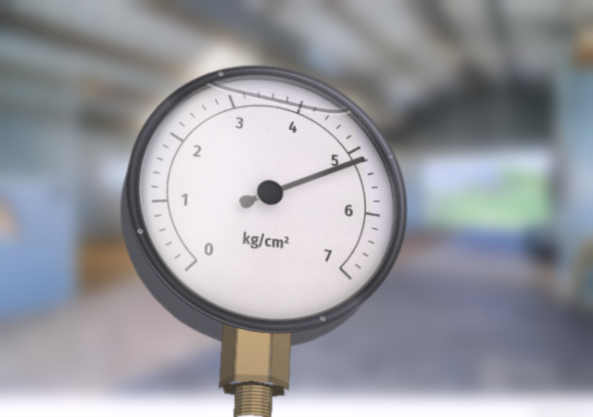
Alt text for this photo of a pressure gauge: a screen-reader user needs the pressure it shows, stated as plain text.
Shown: 5.2 kg/cm²
